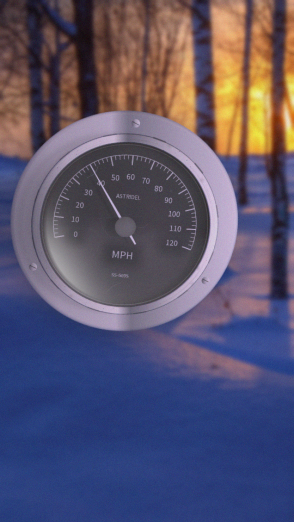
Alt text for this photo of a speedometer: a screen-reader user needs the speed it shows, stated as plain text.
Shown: 40 mph
